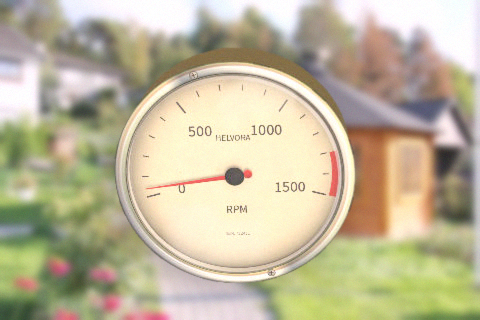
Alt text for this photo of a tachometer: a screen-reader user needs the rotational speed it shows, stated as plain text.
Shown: 50 rpm
